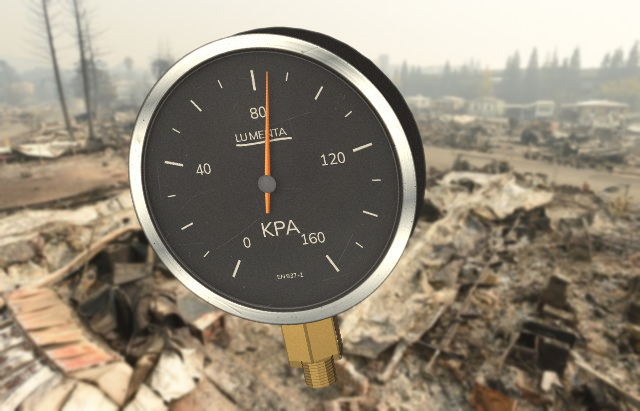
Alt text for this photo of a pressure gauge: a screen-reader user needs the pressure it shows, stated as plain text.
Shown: 85 kPa
